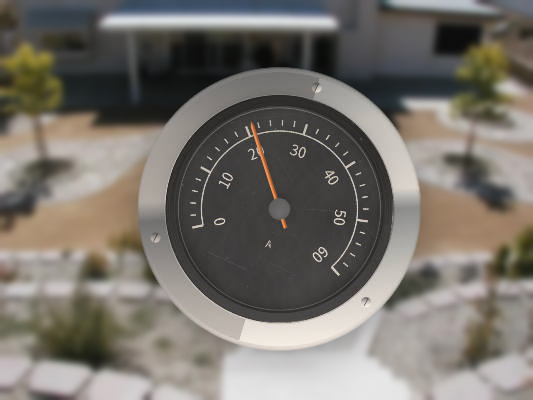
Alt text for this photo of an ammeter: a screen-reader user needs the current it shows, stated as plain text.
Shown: 21 A
